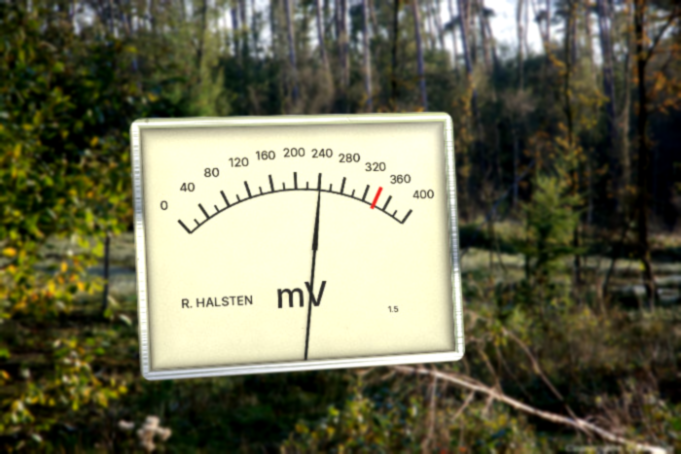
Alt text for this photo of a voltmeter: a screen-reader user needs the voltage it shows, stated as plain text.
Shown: 240 mV
